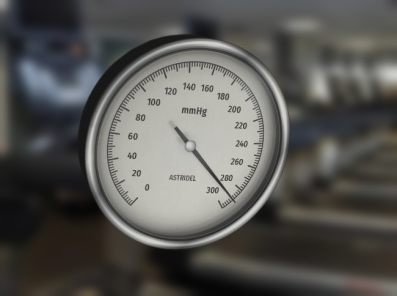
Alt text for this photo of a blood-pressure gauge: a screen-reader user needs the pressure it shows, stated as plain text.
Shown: 290 mmHg
